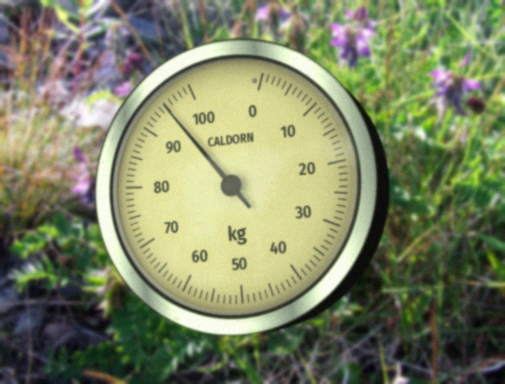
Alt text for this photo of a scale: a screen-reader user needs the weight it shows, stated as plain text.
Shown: 95 kg
